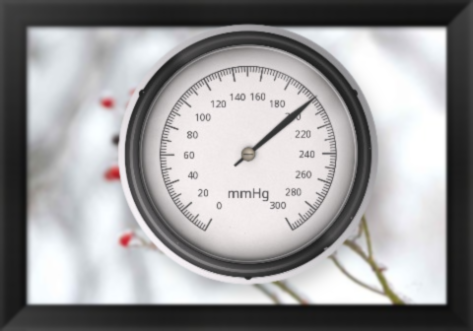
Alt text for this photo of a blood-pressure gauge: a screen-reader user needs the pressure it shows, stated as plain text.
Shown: 200 mmHg
